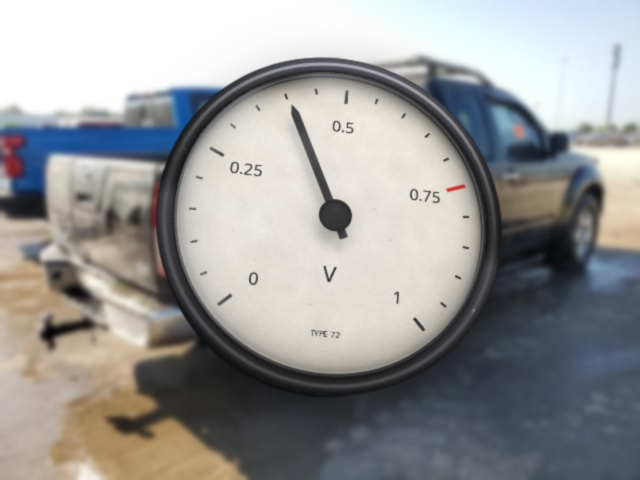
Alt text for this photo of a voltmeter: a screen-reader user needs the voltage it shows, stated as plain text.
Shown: 0.4 V
